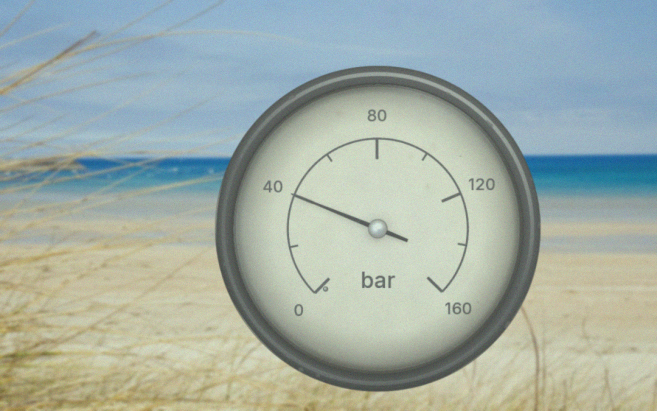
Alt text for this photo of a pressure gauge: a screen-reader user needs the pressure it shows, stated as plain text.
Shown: 40 bar
